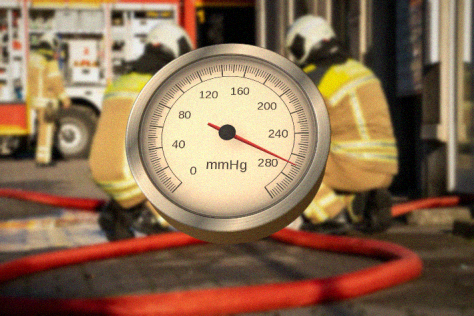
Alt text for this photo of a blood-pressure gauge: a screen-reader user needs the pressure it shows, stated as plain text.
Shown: 270 mmHg
